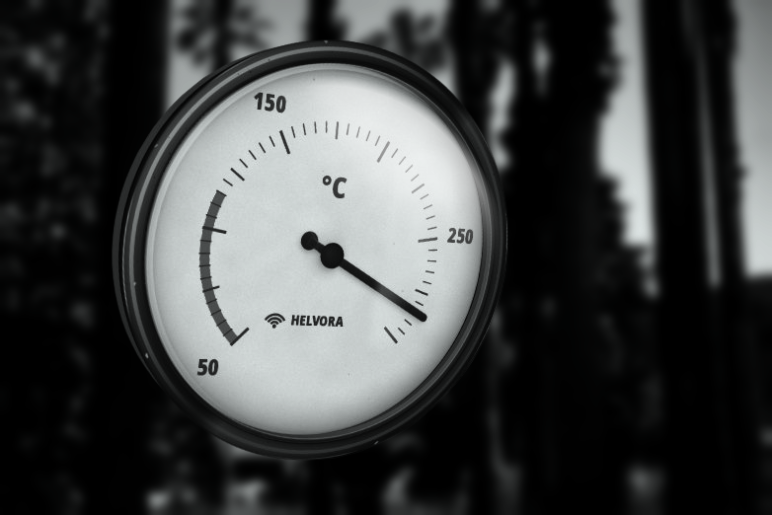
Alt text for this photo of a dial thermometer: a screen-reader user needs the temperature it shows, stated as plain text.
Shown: 285 °C
